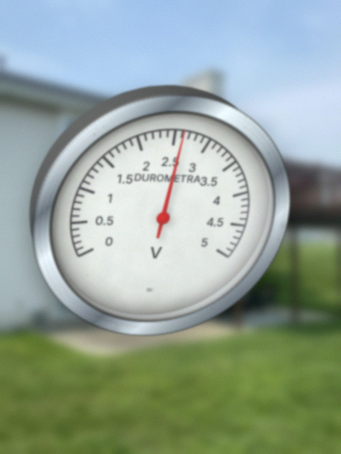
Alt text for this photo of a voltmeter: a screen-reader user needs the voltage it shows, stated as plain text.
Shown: 2.6 V
